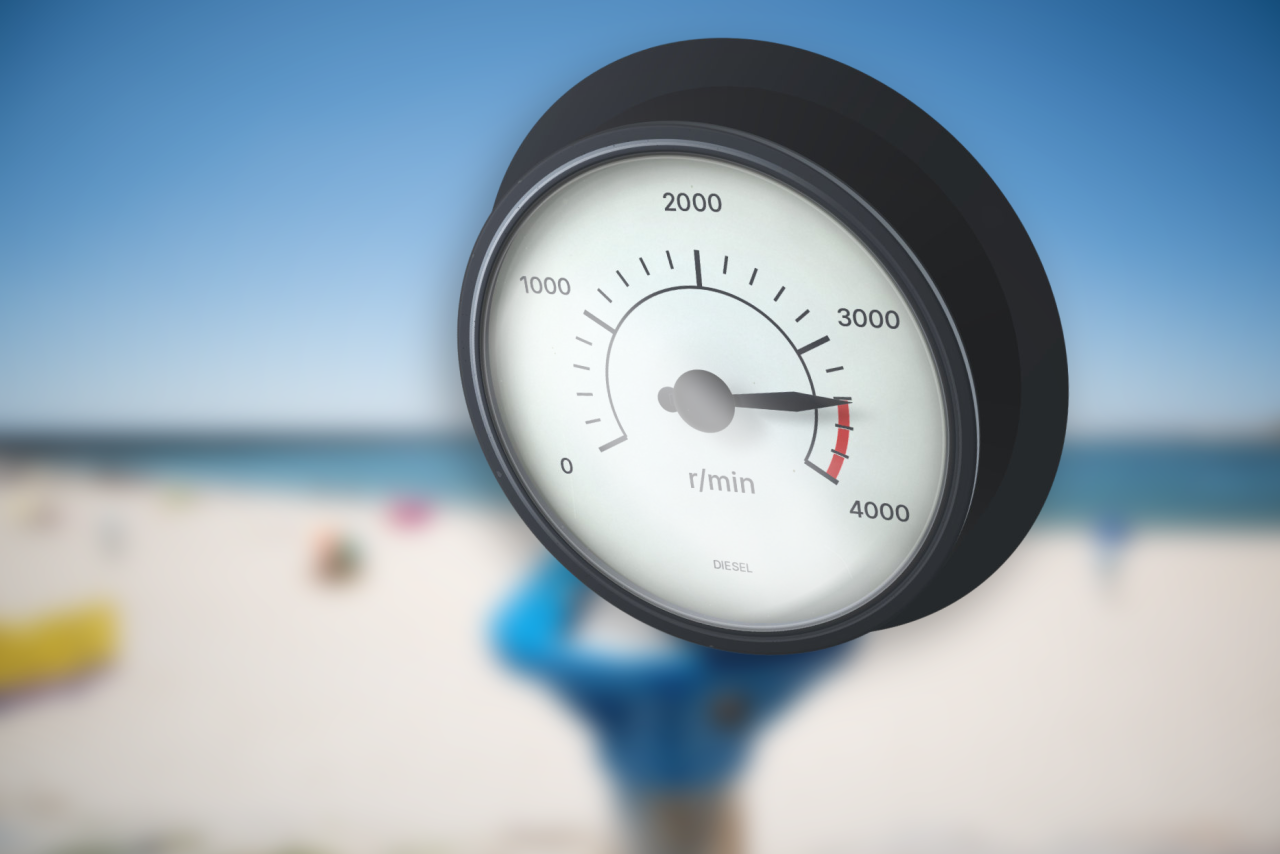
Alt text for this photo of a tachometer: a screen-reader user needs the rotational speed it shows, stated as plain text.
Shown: 3400 rpm
